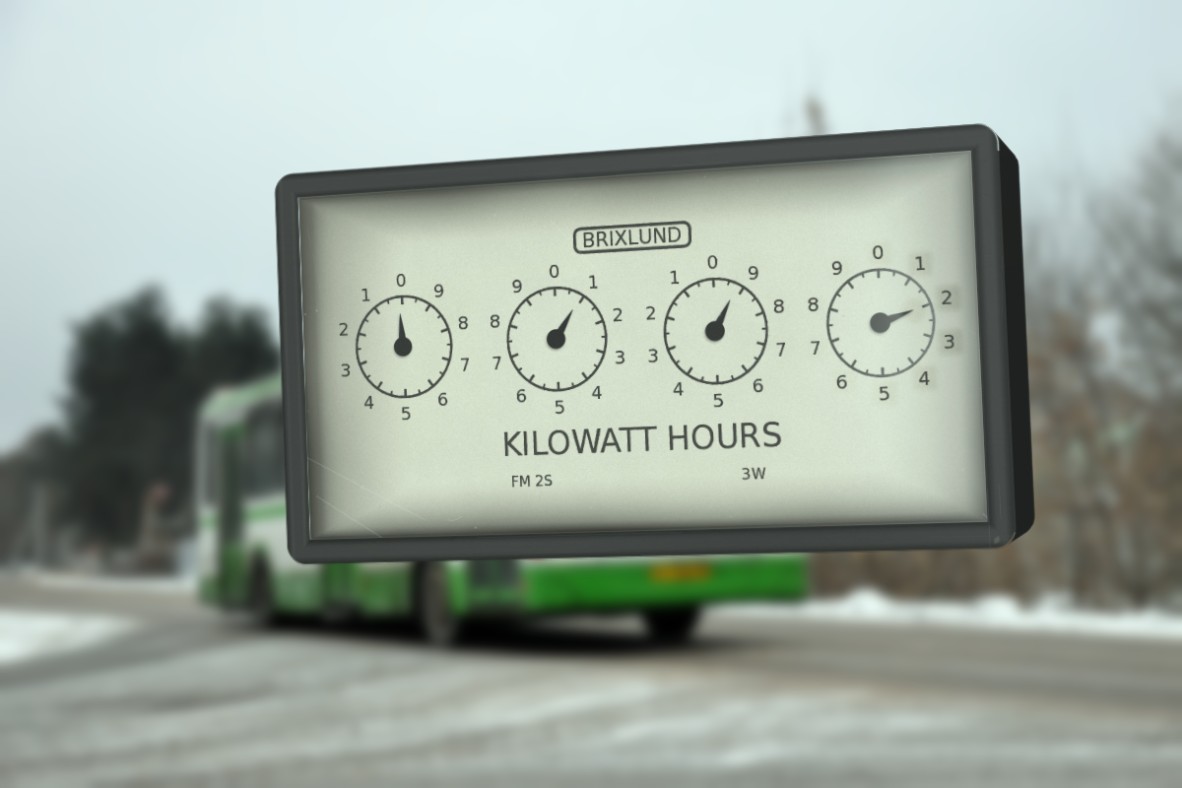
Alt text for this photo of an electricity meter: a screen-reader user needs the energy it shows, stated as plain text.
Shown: 92 kWh
